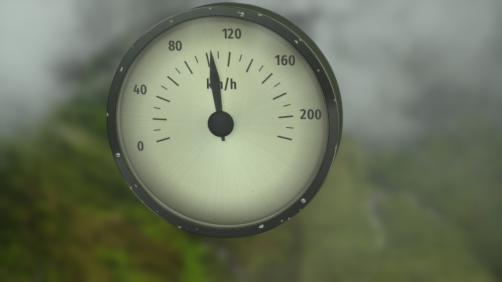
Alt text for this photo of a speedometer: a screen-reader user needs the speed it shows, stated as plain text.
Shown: 105 km/h
